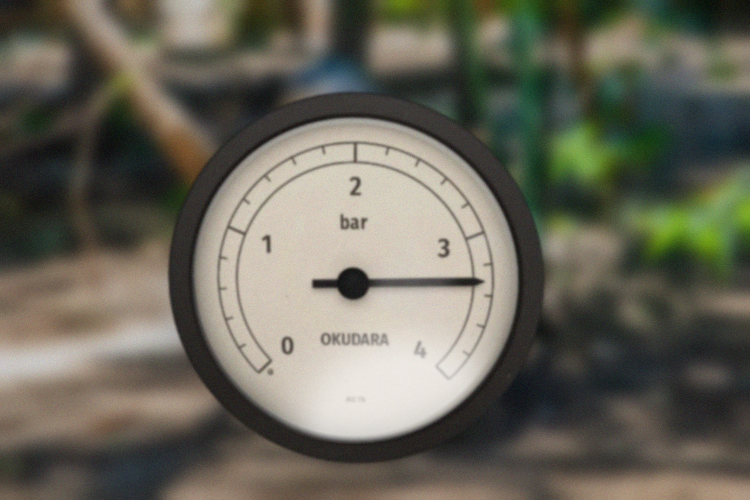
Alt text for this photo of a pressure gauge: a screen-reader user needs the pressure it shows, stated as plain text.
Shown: 3.3 bar
